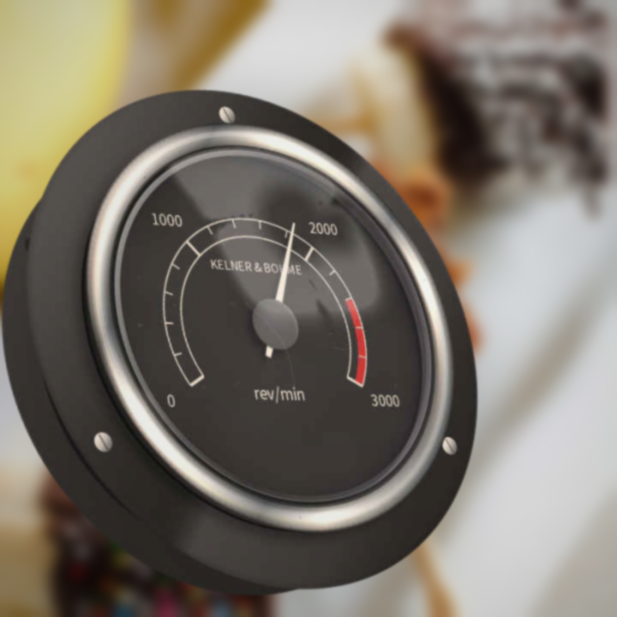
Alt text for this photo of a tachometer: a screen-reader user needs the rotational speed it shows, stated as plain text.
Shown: 1800 rpm
